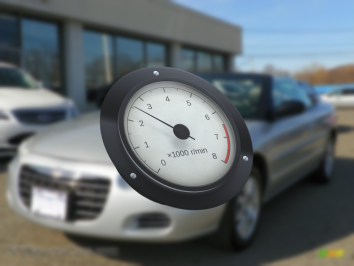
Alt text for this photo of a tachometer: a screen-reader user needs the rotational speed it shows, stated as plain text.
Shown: 2500 rpm
